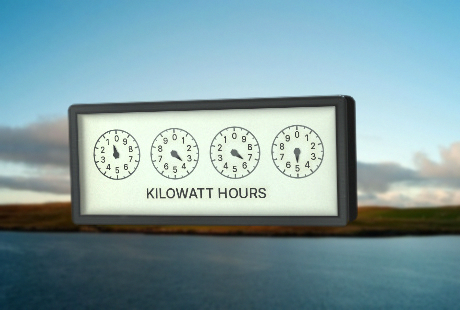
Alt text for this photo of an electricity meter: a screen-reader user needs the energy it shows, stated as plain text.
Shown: 365 kWh
